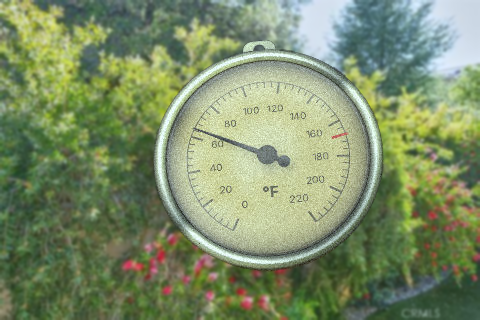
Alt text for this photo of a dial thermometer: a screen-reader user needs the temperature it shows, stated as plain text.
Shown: 64 °F
